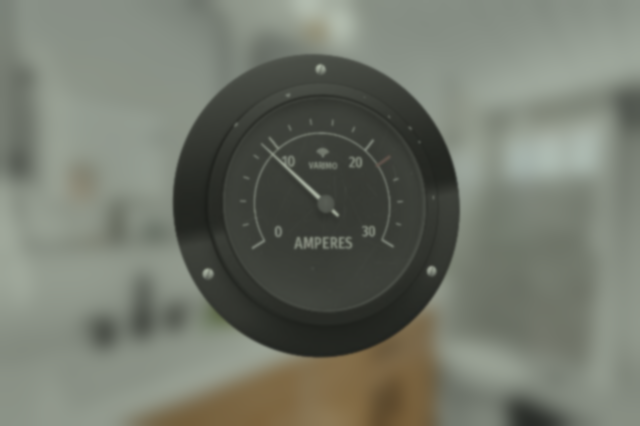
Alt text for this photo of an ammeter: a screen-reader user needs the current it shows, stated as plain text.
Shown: 9 A
